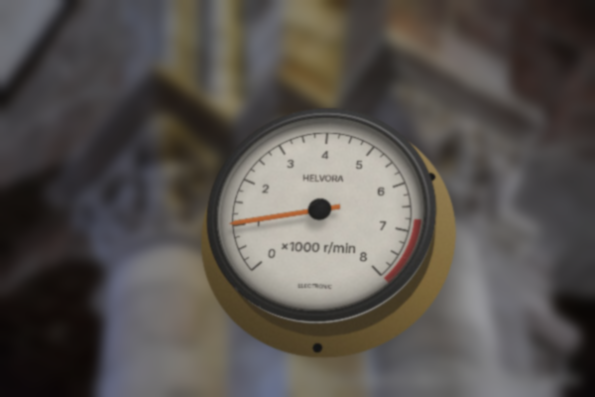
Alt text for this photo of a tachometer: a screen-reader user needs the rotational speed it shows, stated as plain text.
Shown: 1000 rpm
